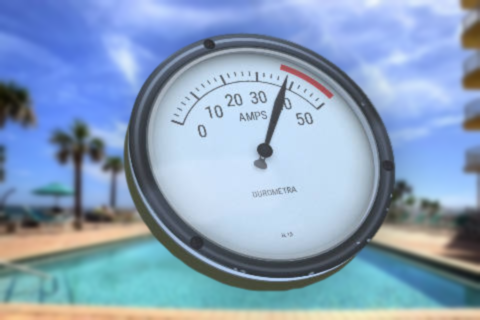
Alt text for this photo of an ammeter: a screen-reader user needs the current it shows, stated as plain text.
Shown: 38 A
